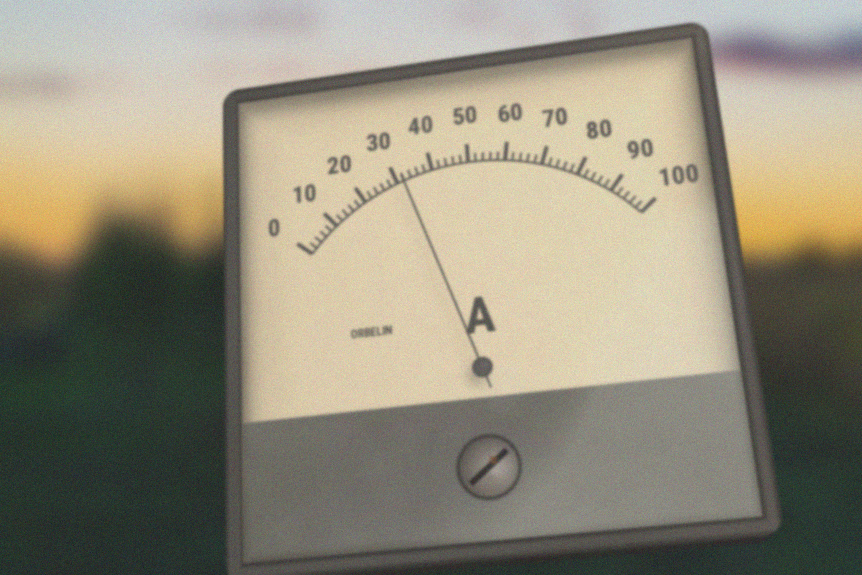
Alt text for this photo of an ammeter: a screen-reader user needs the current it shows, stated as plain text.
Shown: 32 A
